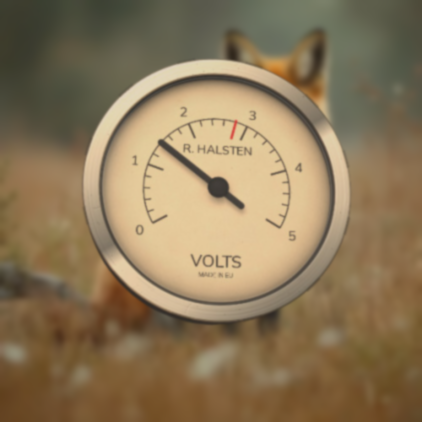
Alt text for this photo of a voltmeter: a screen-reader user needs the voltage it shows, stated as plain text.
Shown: 1.4 V
